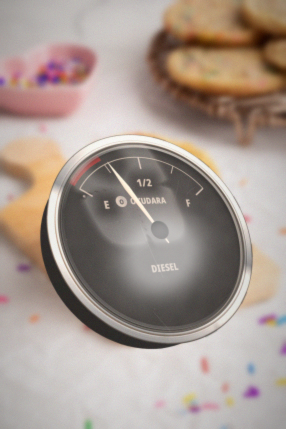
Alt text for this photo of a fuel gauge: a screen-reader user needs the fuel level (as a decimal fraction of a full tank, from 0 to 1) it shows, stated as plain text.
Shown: 0.25
